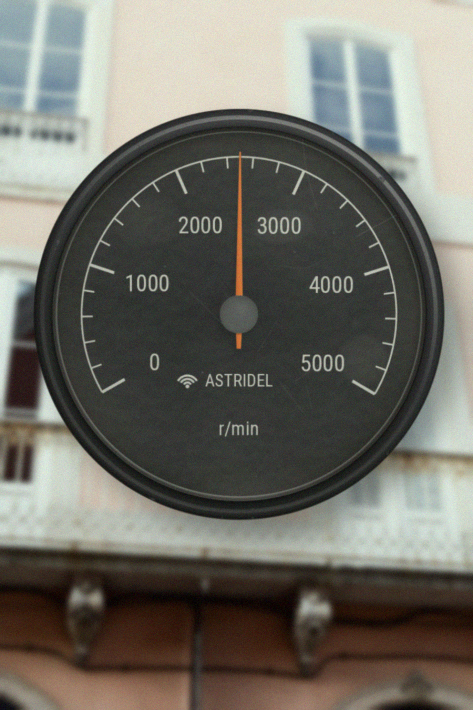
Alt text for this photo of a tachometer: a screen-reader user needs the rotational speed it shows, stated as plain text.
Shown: 2500 rpm
